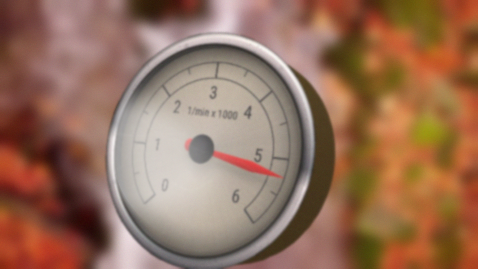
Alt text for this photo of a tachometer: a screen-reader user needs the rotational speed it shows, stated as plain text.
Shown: 5250 rpm
